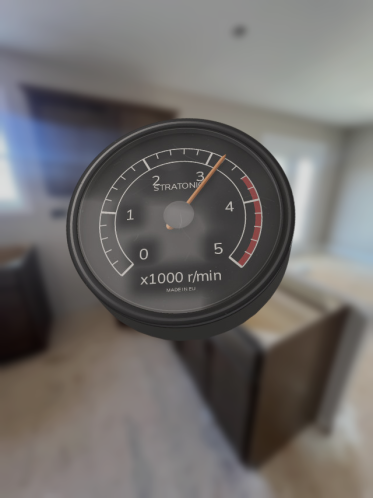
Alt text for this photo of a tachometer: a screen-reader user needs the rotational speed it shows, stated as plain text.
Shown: 3200 rpm
